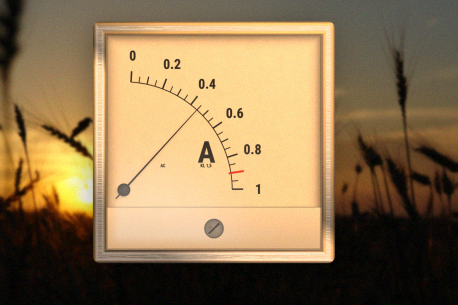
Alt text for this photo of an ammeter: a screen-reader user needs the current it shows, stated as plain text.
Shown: 0.45 A
